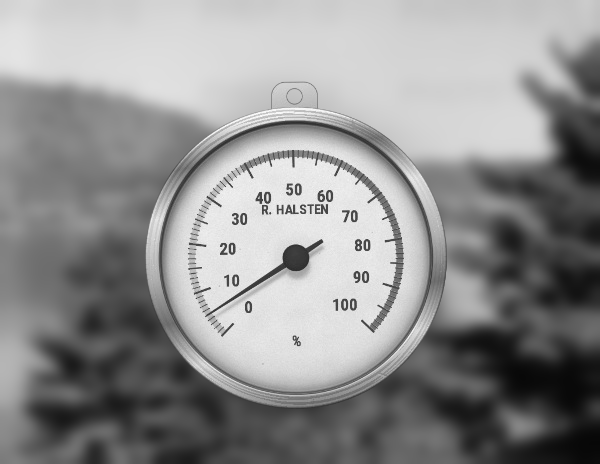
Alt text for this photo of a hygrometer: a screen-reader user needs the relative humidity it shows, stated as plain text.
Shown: 5 %
